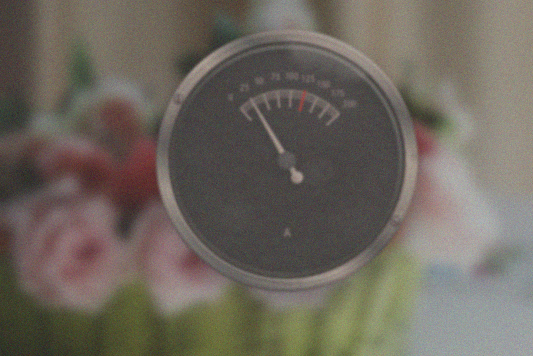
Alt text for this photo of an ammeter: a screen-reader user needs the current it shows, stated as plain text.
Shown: 25 A
